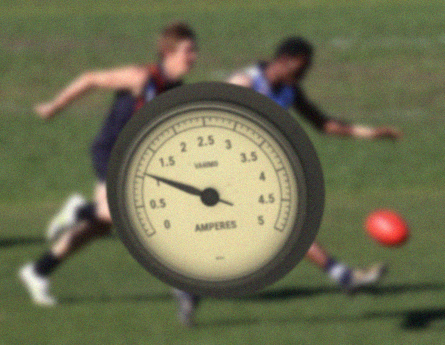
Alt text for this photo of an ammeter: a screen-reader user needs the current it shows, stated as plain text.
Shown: 1.1 A
